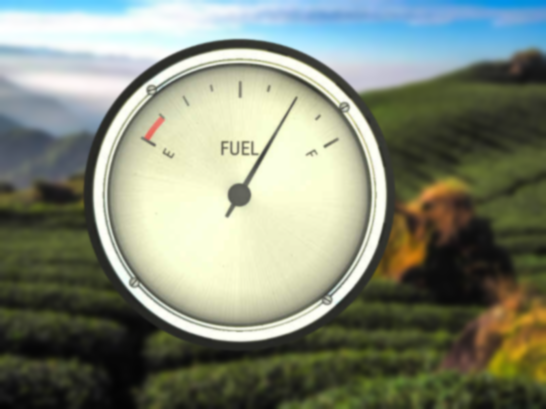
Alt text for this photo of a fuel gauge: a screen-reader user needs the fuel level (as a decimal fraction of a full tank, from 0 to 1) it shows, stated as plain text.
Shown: 0.75
